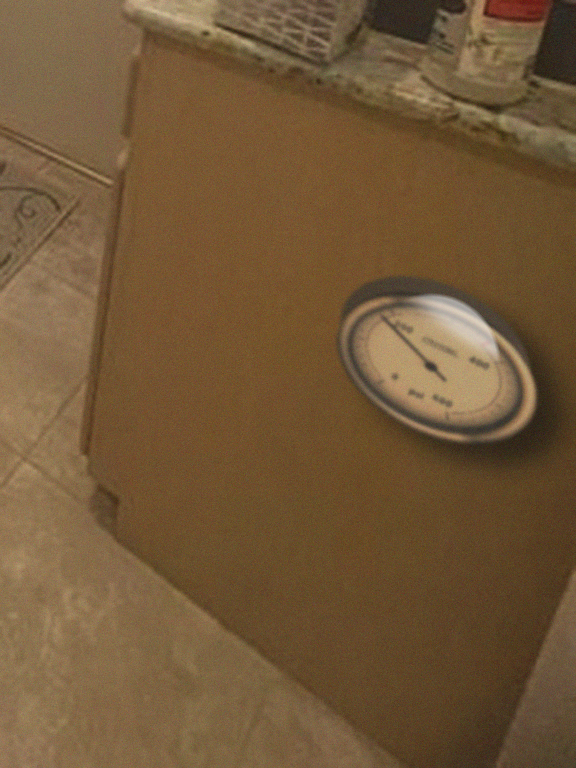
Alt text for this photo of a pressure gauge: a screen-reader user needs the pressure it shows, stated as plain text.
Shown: 180 psi
